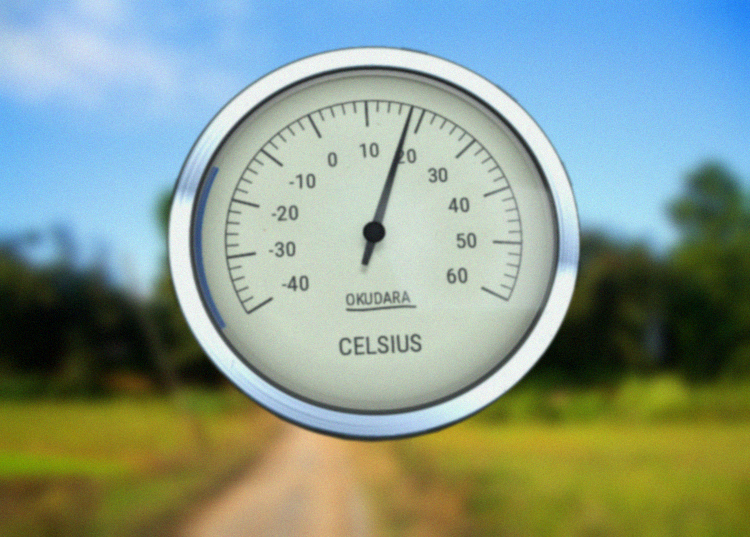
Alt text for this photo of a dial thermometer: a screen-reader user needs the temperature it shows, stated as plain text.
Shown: 18 °C
